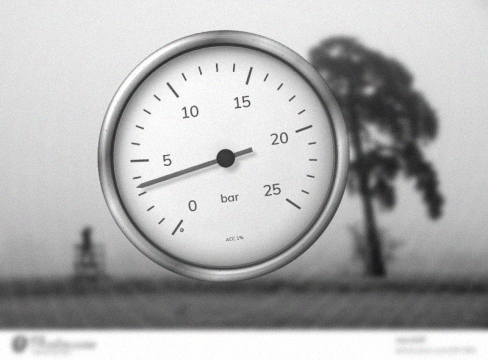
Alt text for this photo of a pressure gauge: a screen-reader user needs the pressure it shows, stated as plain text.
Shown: 3.5 bar
